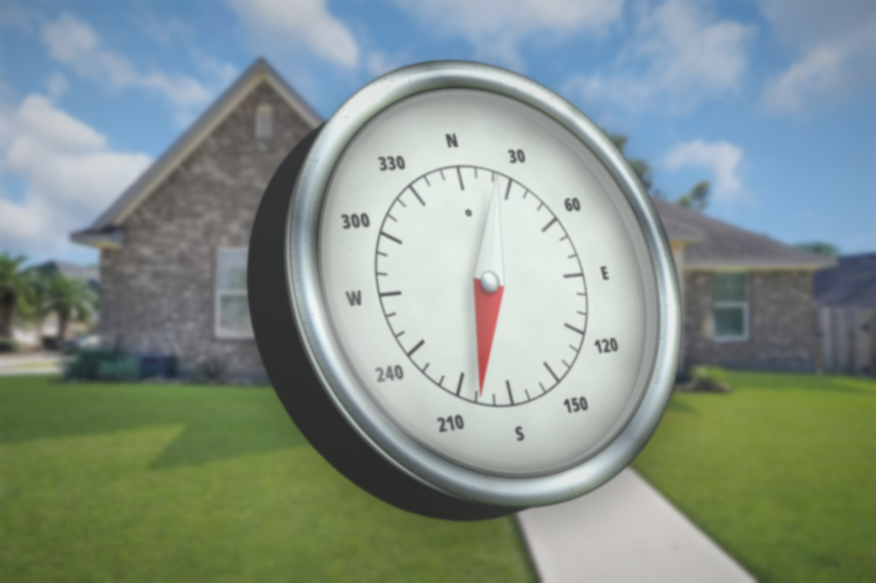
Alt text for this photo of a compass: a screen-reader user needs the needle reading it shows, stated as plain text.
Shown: 200 °
